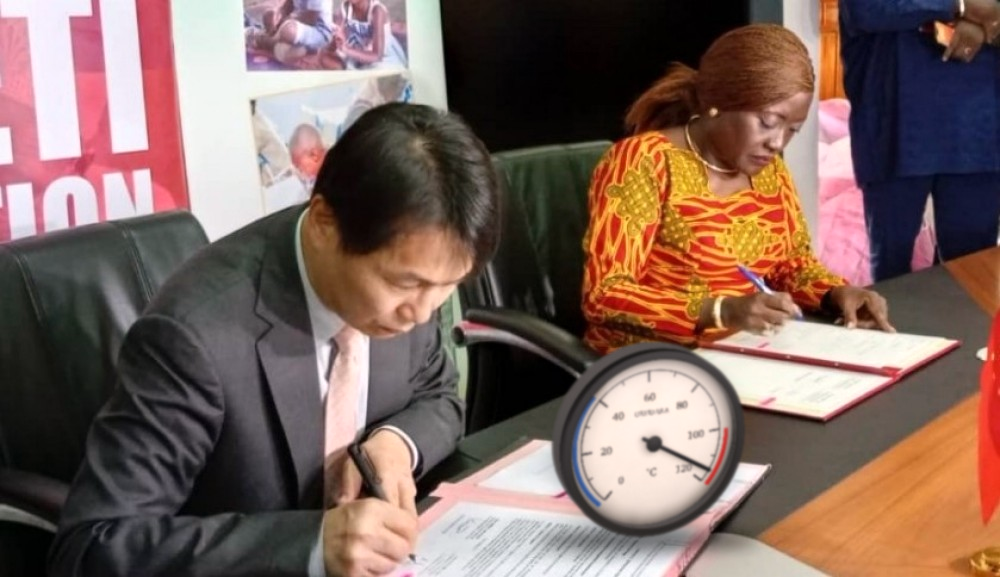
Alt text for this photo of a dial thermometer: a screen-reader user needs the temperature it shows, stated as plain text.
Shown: 115 °C
